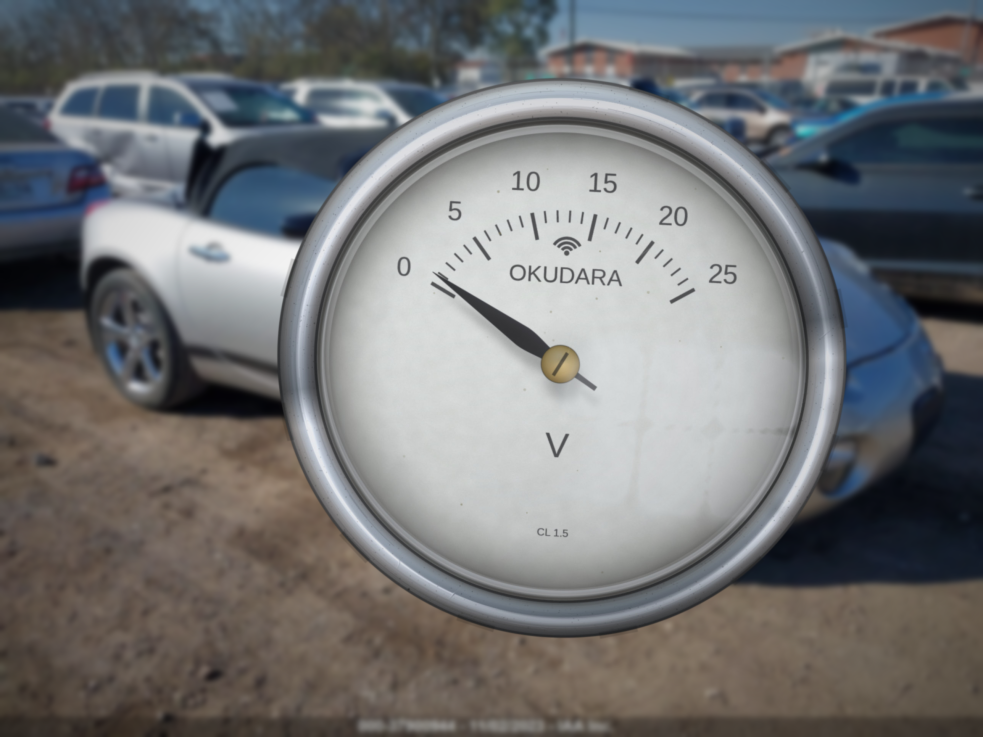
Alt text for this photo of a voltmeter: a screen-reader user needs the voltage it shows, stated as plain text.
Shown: 1 V
